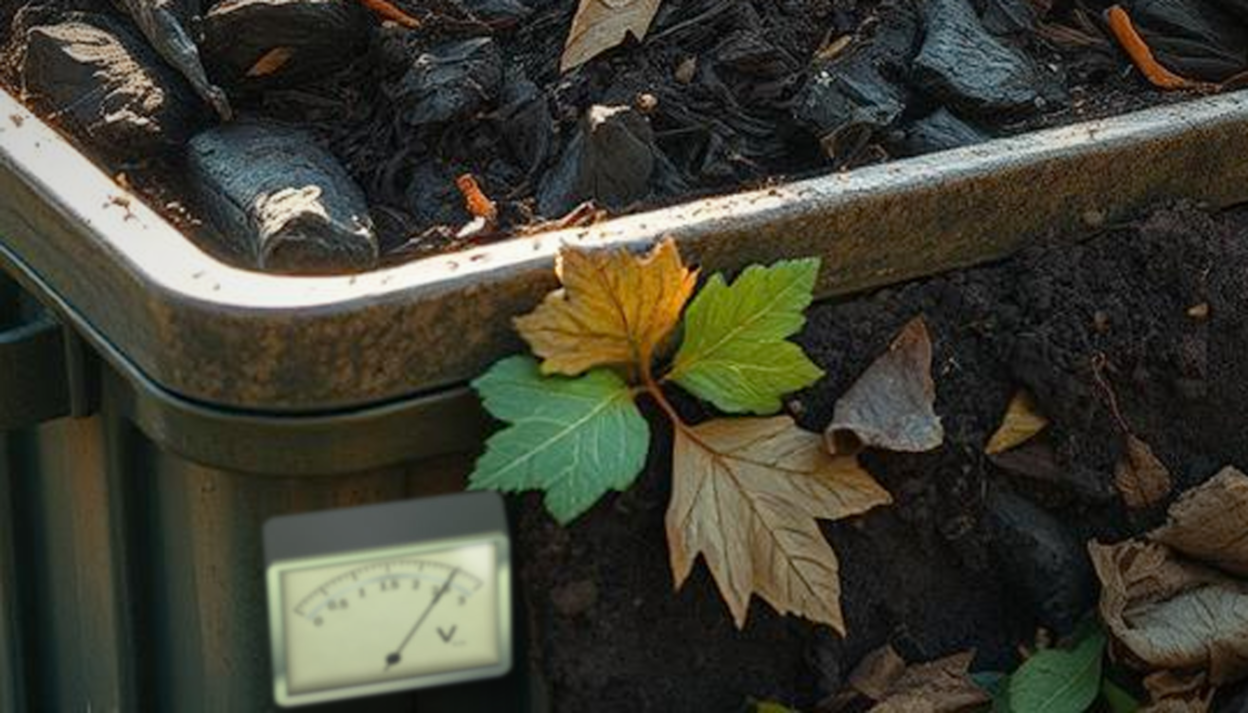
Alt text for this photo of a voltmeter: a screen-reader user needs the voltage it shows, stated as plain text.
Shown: 2.5 V
